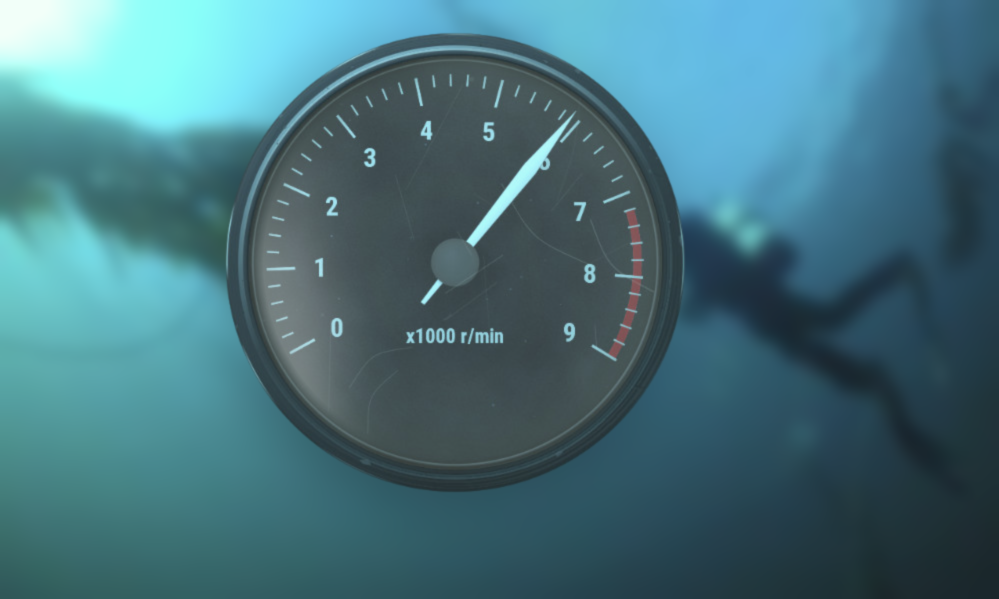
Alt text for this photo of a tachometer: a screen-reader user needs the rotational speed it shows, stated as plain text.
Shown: 5900 rpm
